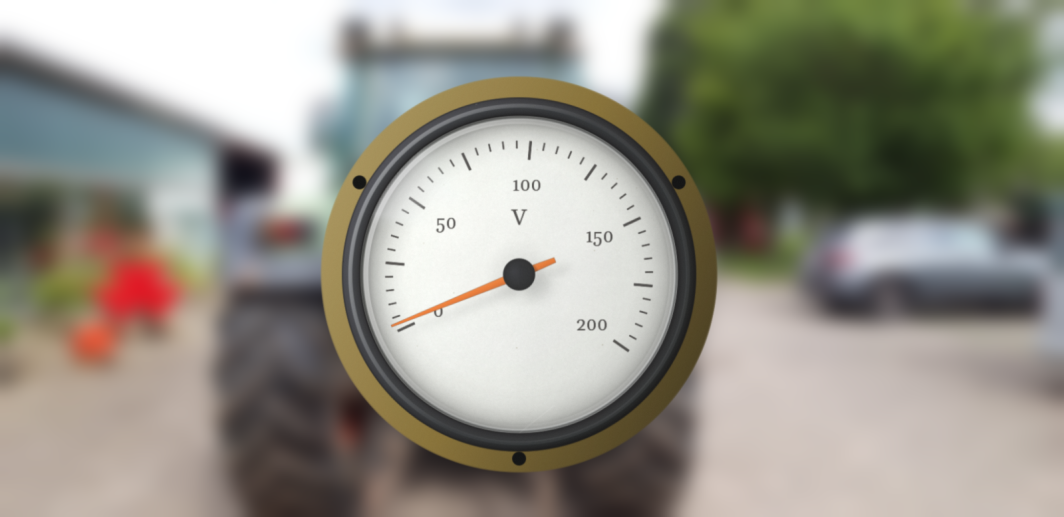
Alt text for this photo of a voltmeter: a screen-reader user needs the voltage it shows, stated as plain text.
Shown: 2.5 V
